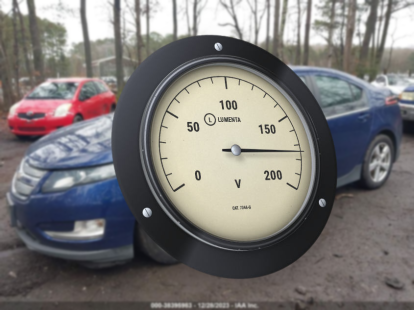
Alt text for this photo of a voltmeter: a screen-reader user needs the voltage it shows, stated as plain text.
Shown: 175 V
